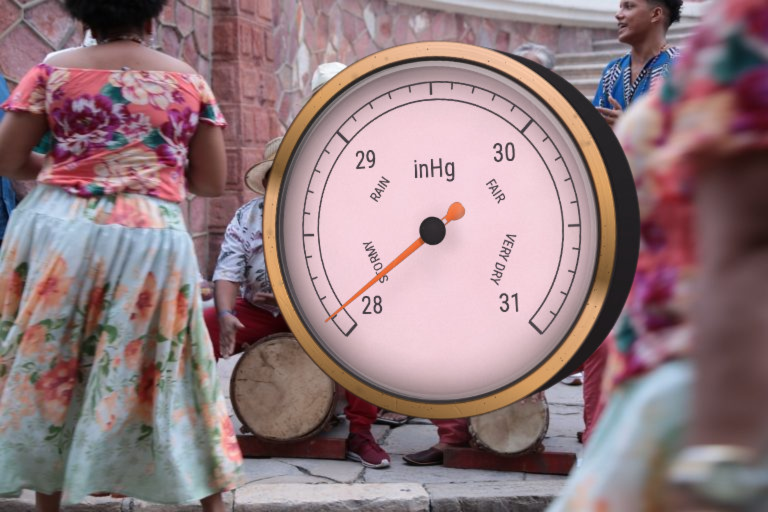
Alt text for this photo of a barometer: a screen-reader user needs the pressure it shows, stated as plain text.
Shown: 28.1 inHg
